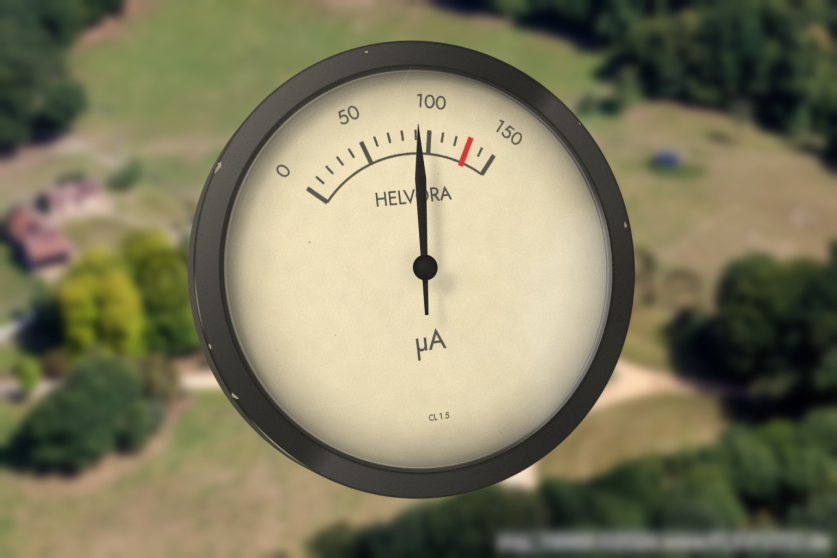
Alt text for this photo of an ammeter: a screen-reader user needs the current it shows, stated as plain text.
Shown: 90 µA
